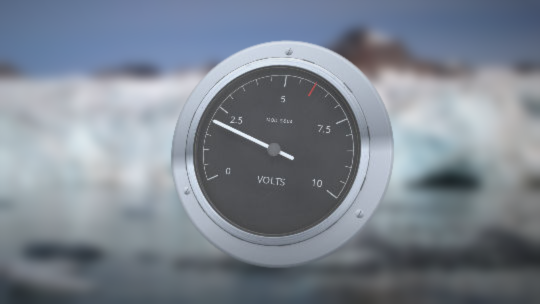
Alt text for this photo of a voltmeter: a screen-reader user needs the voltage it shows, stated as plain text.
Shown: 2 V
